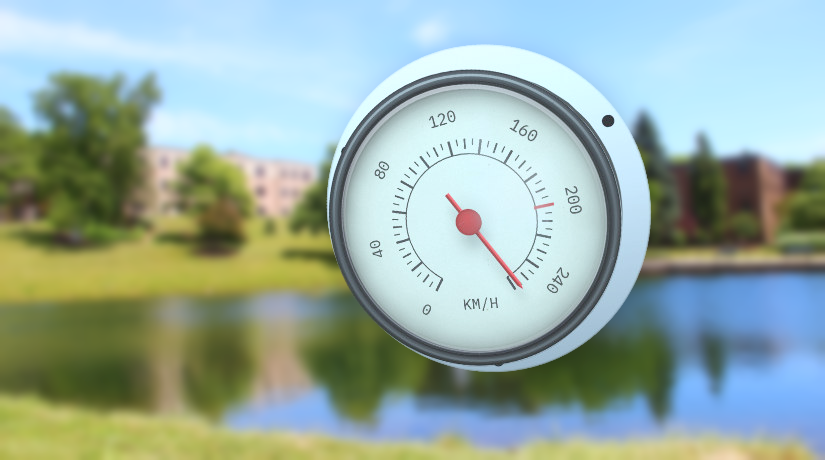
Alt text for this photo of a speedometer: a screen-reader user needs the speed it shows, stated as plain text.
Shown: 255 km/h
